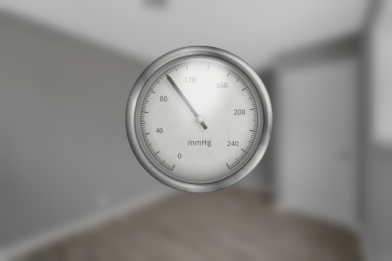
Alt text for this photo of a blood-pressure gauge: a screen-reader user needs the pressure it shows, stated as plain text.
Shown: 100 mmHg
